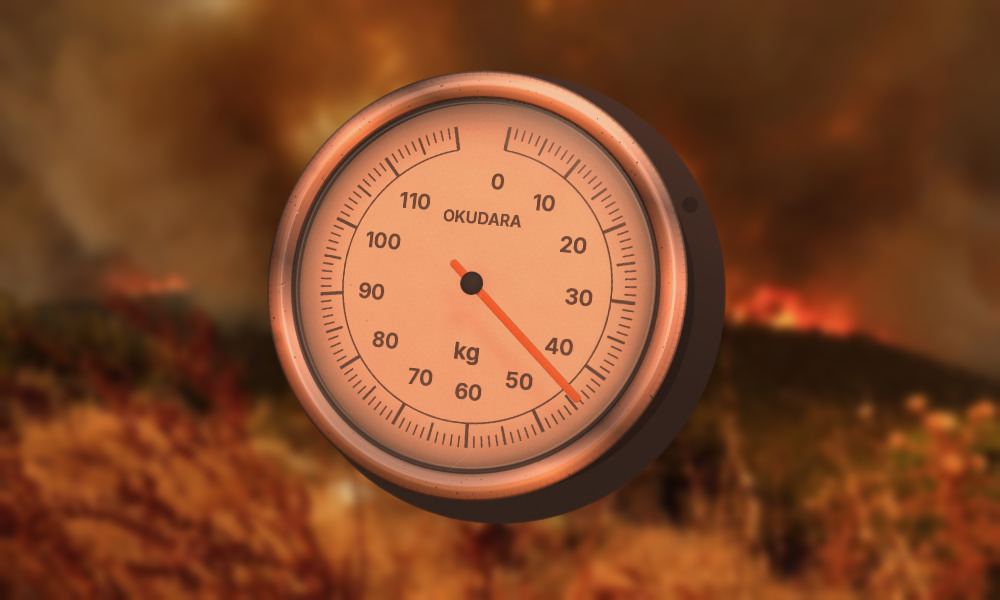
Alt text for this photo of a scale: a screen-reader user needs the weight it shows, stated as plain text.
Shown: 44 kg
